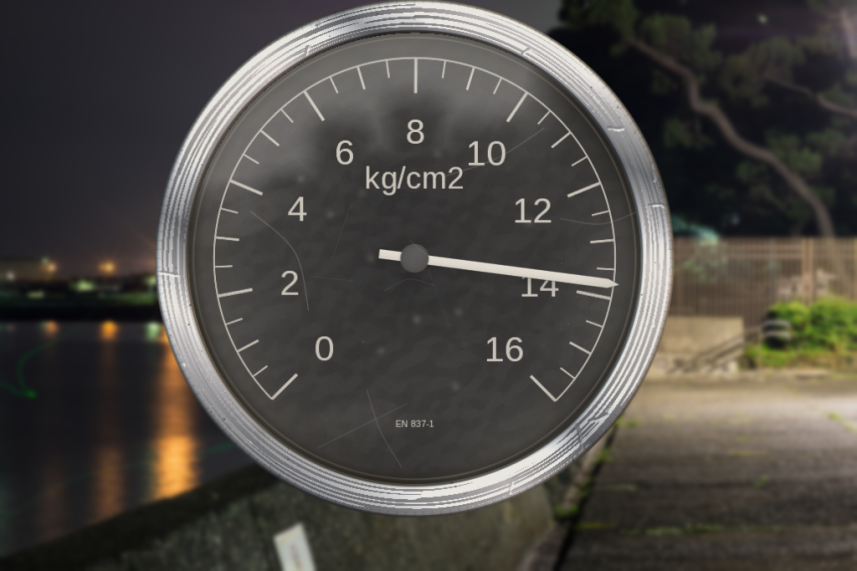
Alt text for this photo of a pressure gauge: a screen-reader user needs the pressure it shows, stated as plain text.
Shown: 13.75 kg/cm²
